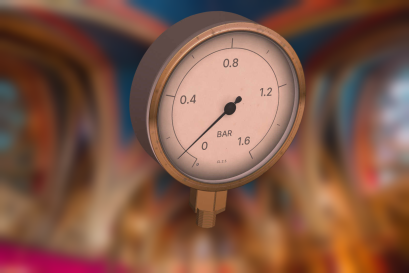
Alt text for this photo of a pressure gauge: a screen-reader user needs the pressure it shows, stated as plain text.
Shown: 0.1 bar
